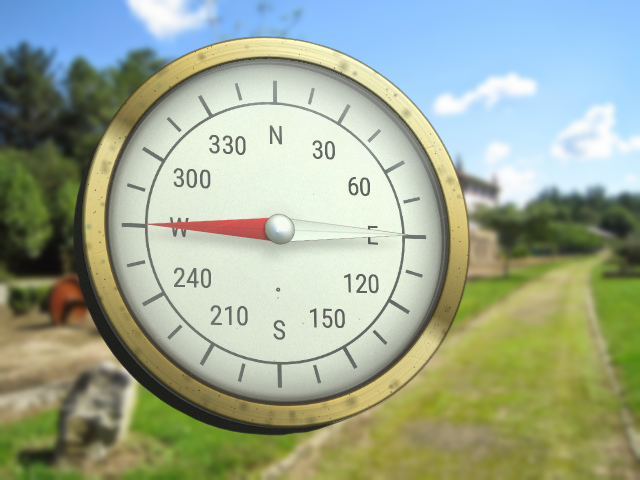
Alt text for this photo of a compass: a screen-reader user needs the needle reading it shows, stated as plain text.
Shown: 270 °
